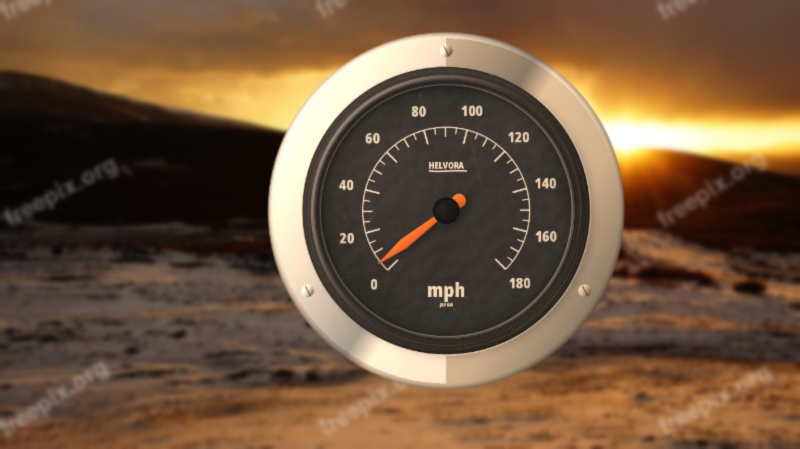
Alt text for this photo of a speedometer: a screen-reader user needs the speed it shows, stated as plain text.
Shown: 5 mph
